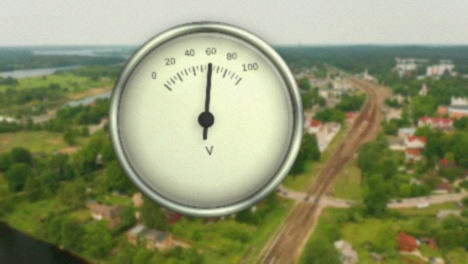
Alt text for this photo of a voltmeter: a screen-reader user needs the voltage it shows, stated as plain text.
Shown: 60 V
